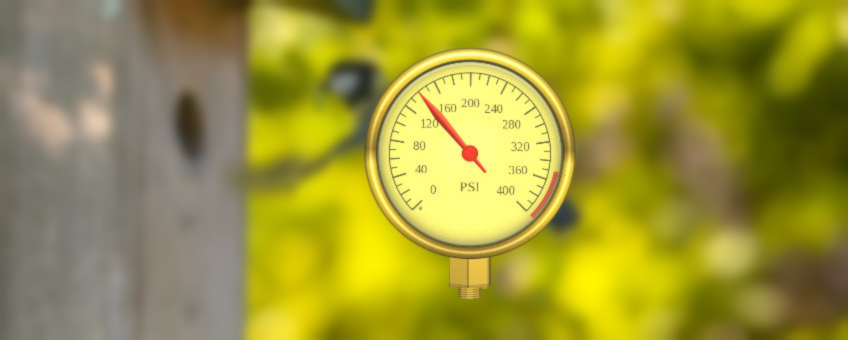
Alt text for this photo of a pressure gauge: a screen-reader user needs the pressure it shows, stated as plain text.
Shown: 140 psi
